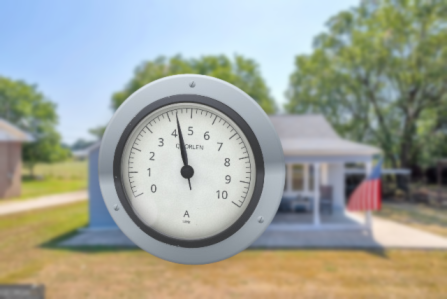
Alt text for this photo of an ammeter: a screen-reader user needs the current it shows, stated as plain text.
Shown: 4.4 A
